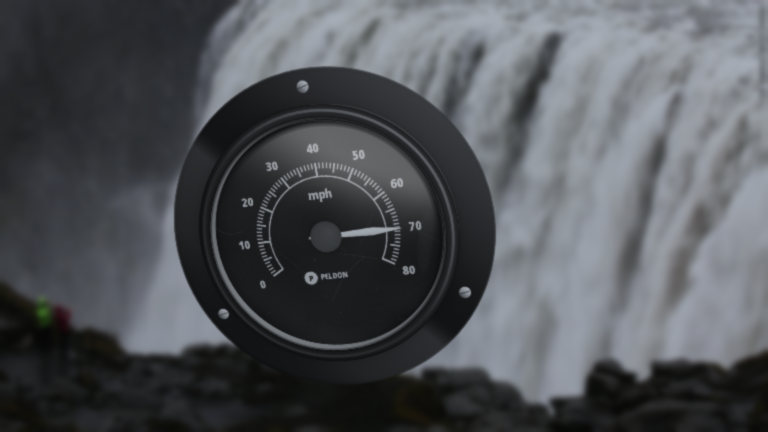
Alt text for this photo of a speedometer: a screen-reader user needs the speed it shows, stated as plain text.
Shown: 70 mph
